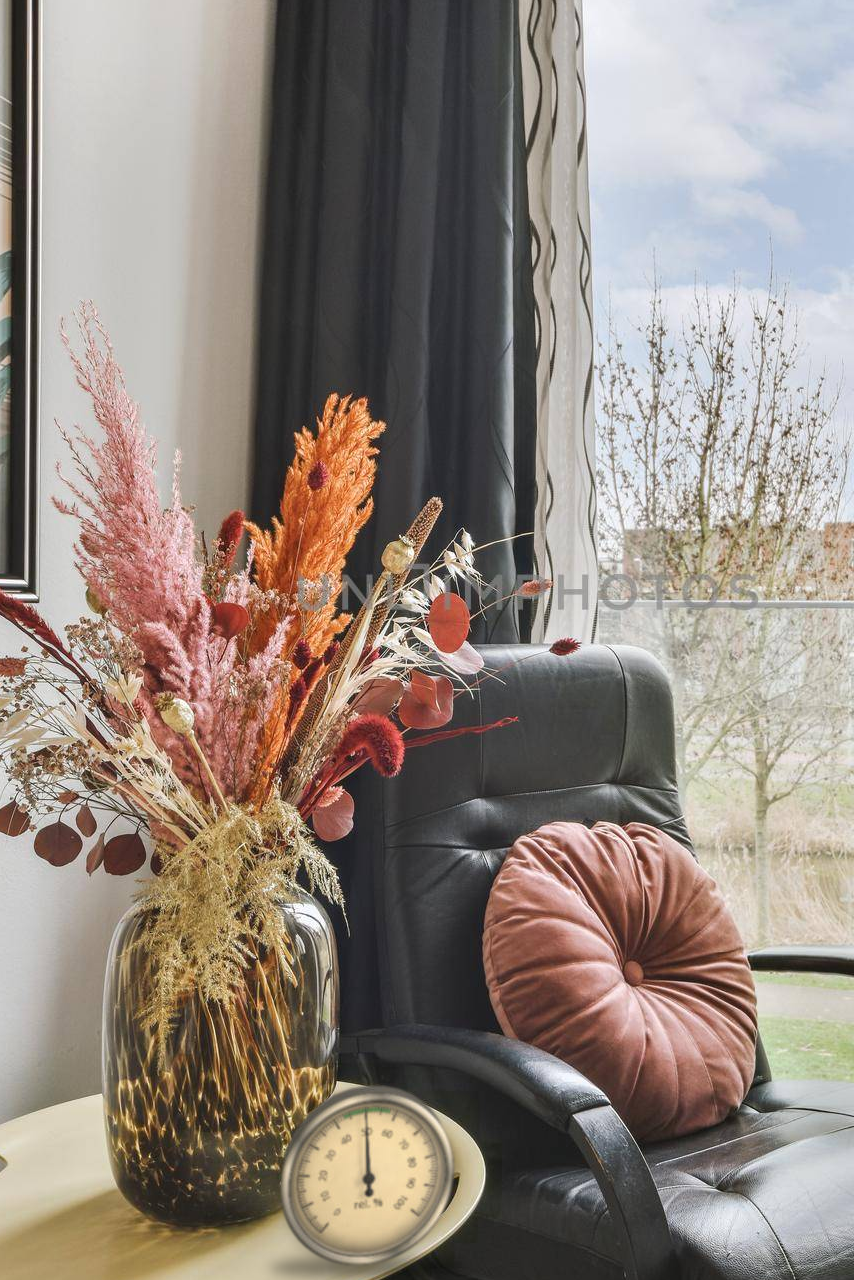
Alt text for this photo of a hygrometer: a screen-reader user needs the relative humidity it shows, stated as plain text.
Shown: 50 %
